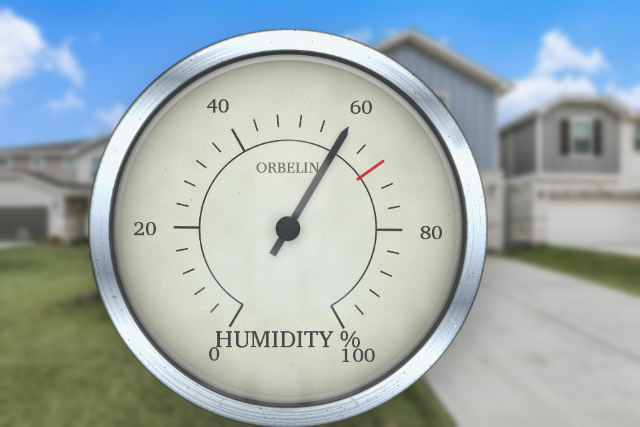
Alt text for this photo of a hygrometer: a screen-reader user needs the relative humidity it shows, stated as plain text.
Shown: 60 %
